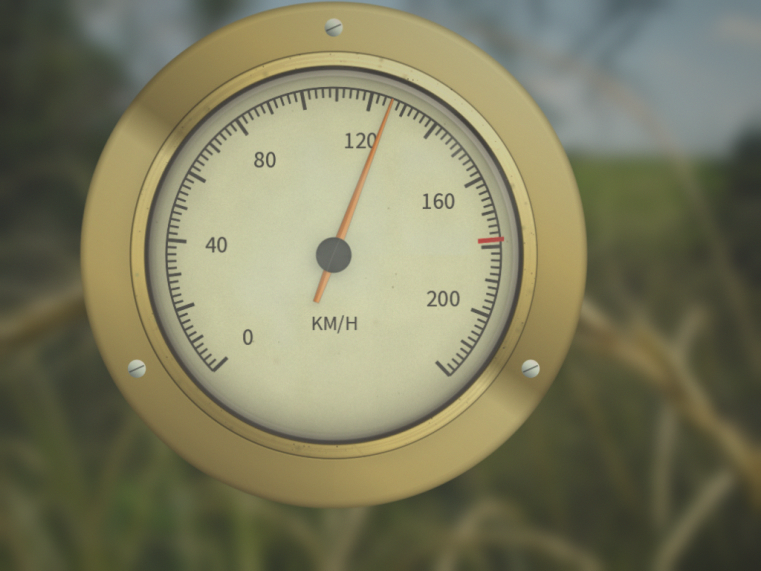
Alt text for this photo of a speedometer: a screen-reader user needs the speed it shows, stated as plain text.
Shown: 126 km/h
